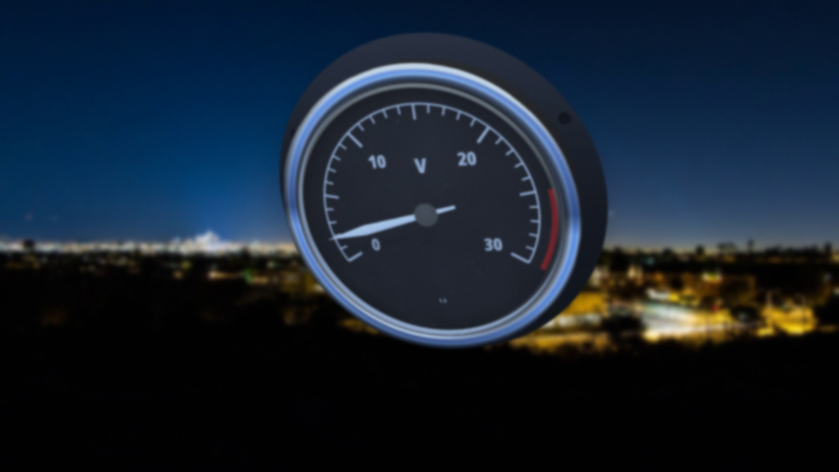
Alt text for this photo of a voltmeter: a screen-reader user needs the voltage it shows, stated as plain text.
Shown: 2 V
